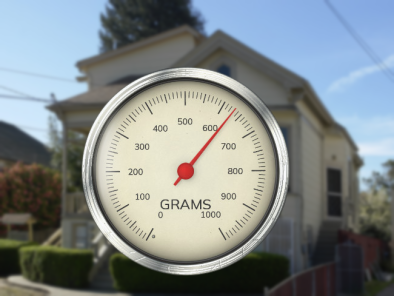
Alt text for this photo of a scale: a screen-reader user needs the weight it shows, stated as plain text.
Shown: 630 g
